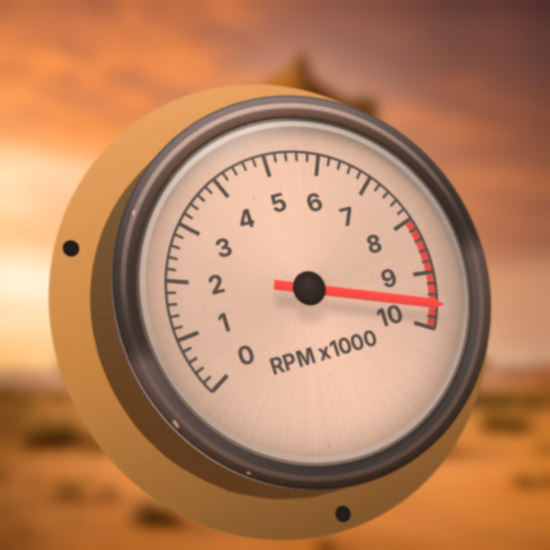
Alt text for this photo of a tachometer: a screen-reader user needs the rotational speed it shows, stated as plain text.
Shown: 9600 rpm
